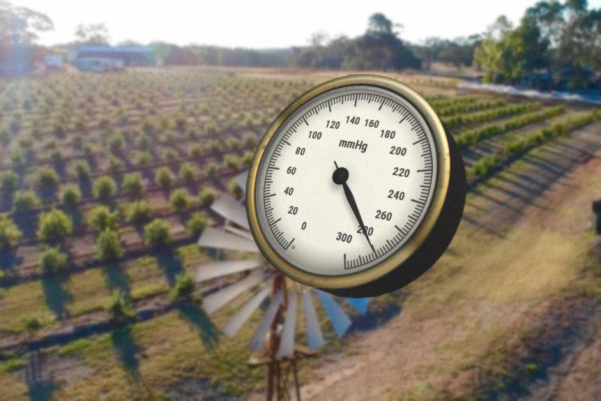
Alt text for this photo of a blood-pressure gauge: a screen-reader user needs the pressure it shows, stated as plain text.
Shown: 280 mmHg
